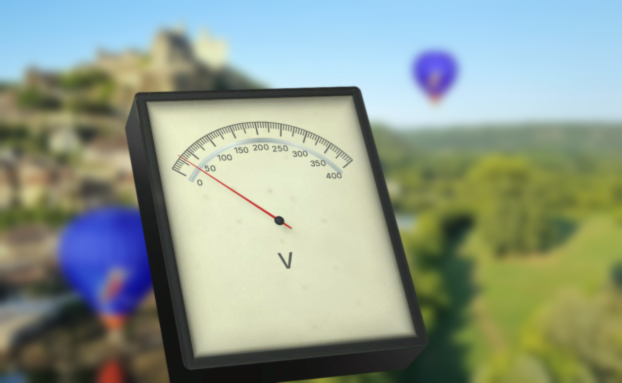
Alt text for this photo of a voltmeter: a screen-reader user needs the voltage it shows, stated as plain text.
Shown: 25 V
